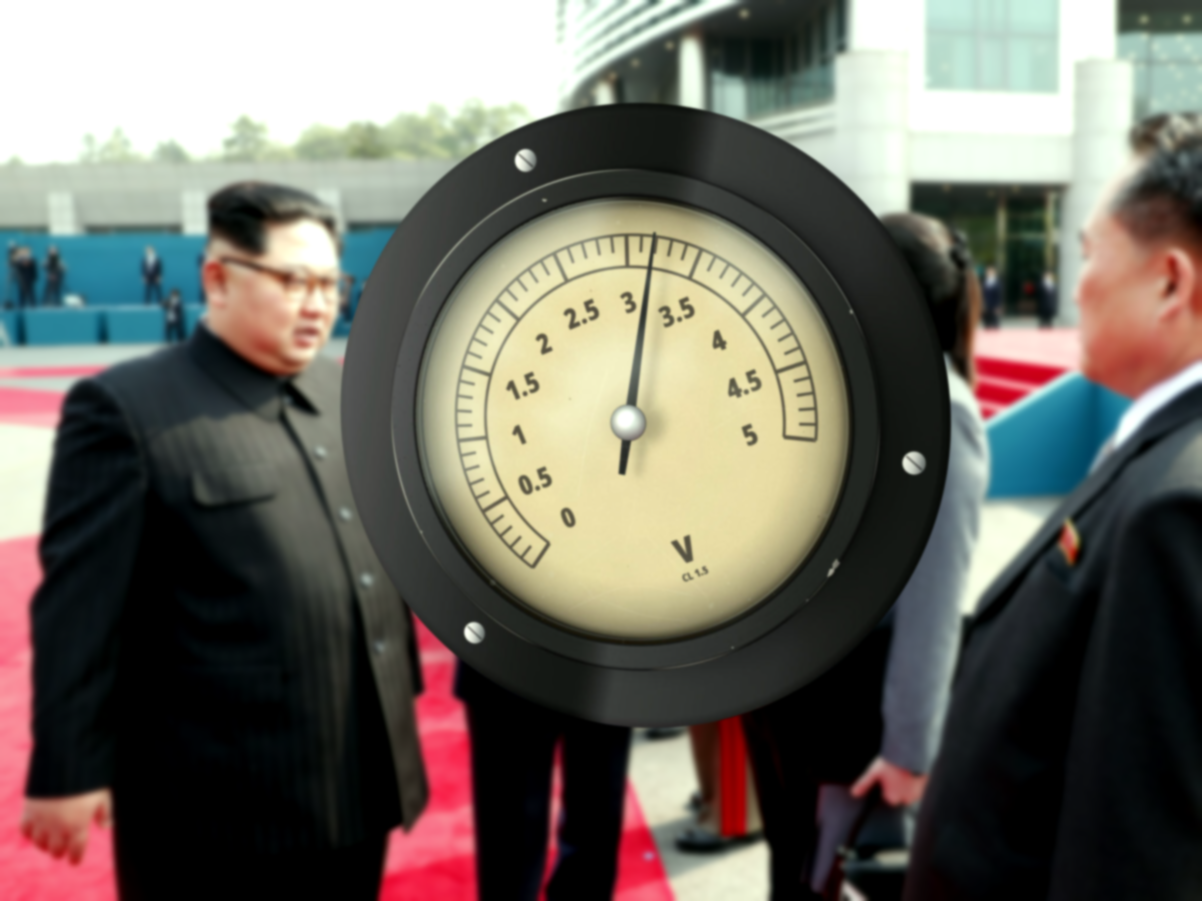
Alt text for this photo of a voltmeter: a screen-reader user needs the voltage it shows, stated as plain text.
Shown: 3.2 V
